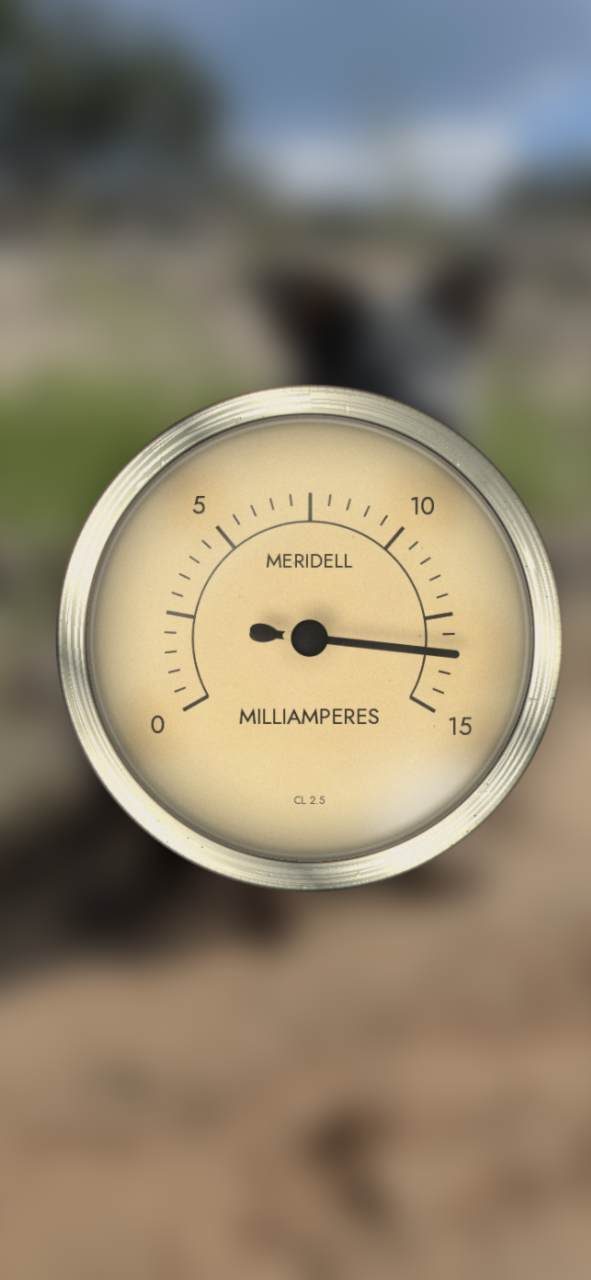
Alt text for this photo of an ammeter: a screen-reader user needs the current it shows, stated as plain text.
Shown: 13.5 mA
